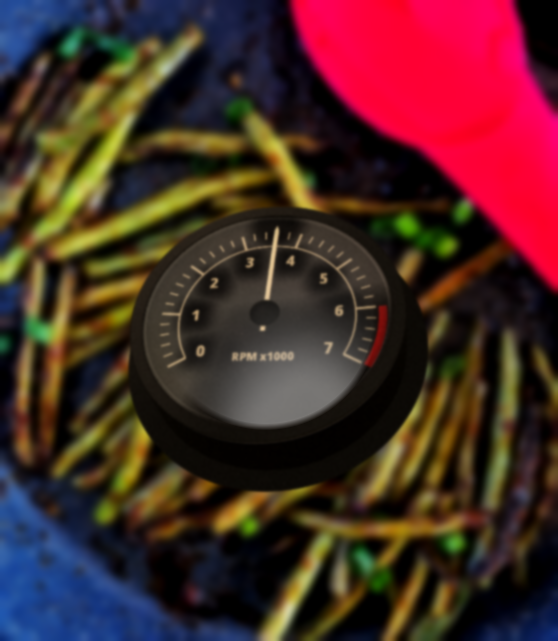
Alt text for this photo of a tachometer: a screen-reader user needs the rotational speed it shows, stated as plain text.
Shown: 3600 rpm
